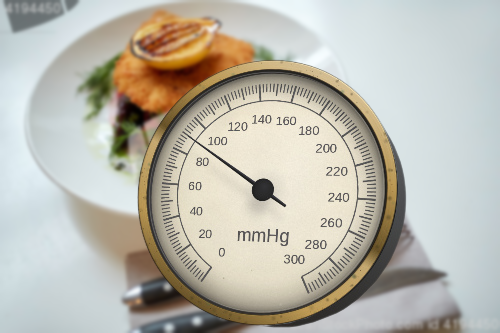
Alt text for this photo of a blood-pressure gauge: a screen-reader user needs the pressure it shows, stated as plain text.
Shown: 90 mmHg
